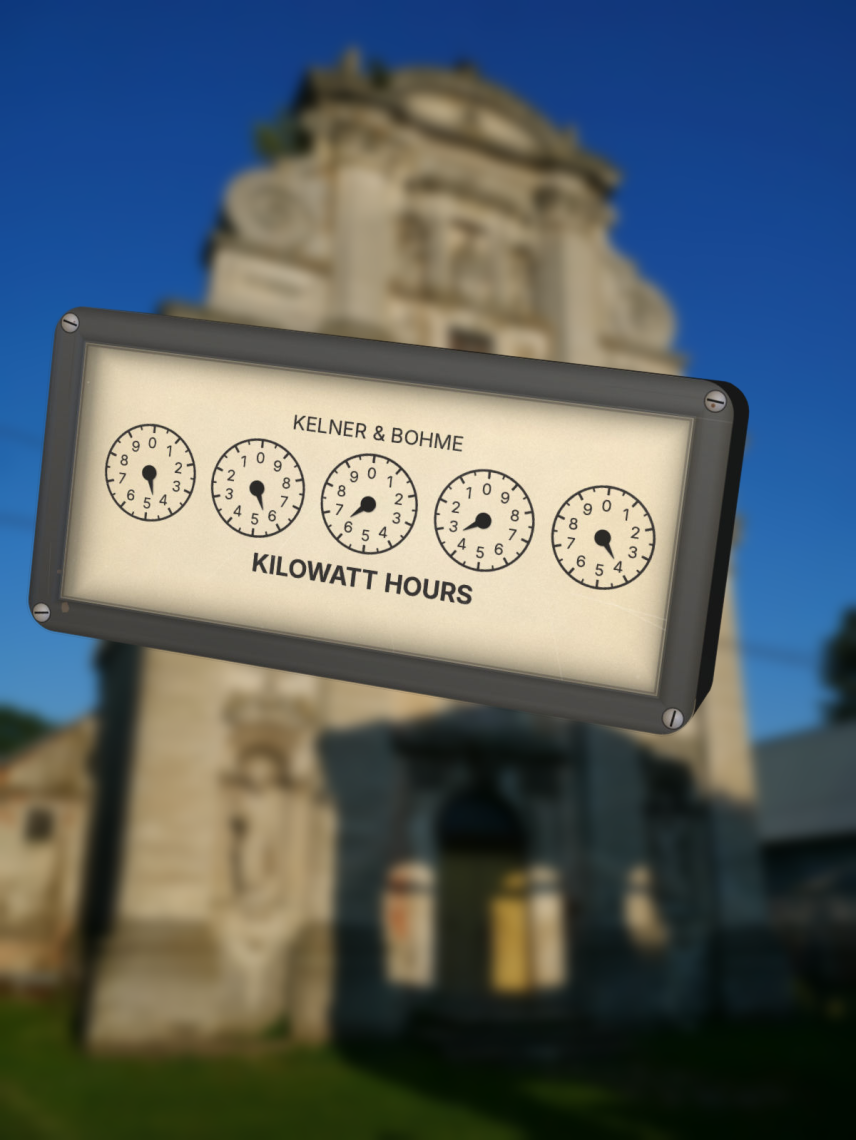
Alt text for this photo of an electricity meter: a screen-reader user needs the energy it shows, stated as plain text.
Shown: 45634 kWh
